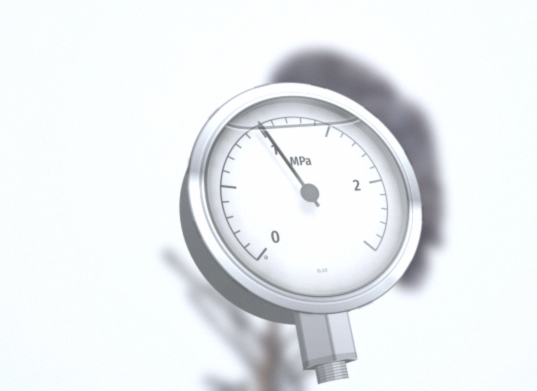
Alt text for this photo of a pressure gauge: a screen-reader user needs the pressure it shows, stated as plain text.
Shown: 1 MPa
